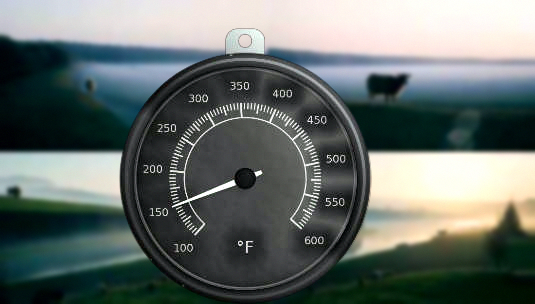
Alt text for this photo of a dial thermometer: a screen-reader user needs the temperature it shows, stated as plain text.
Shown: 150 °F
